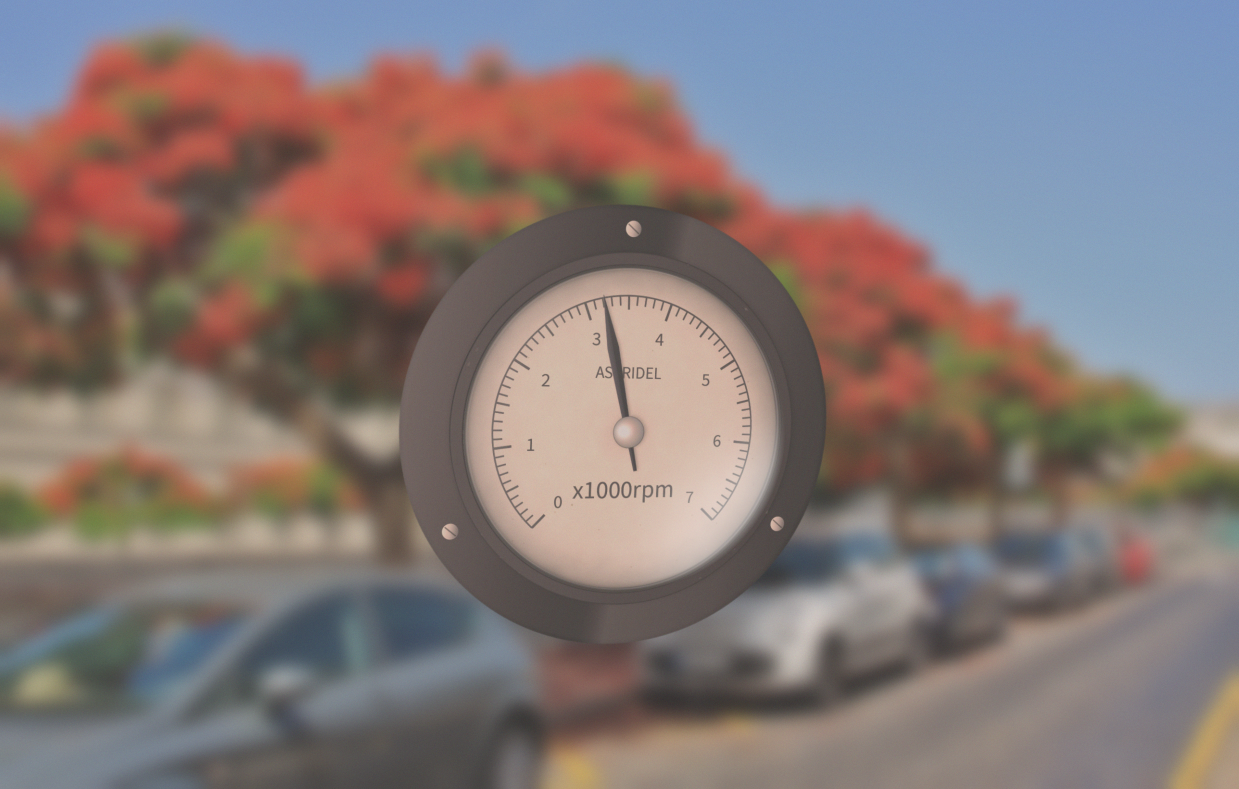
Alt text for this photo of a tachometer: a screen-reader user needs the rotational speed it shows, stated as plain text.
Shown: 3200 rpm
